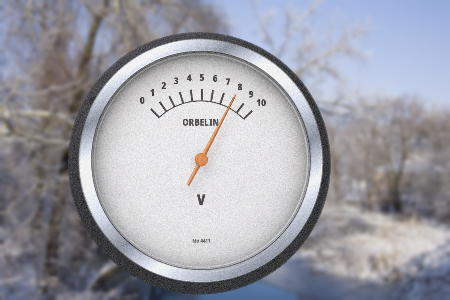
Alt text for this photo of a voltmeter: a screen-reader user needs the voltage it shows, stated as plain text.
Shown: 8 V
